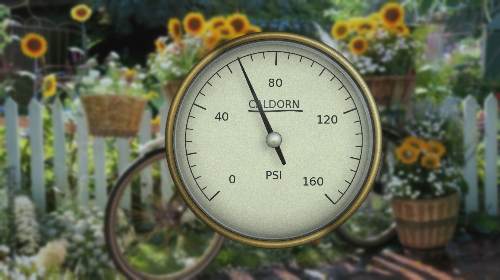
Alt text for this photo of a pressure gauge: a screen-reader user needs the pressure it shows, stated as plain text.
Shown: 65 psi
